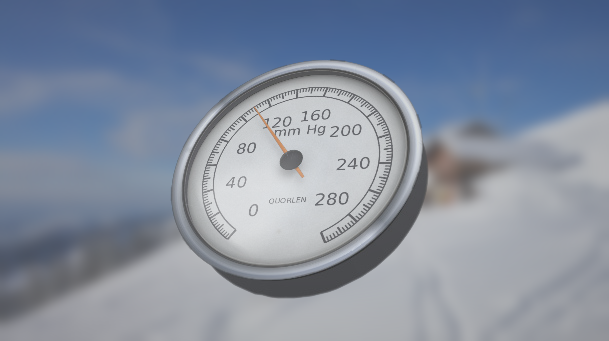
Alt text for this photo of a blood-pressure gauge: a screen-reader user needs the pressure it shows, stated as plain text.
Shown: 110 mmHg
